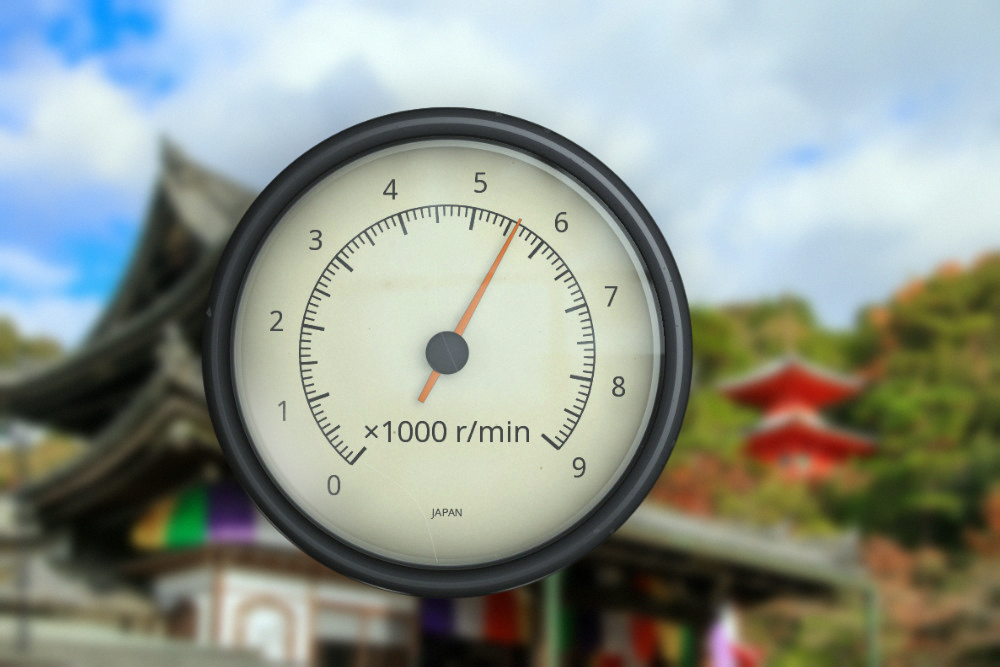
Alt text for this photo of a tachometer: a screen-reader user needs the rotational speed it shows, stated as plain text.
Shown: 5600 rpm
